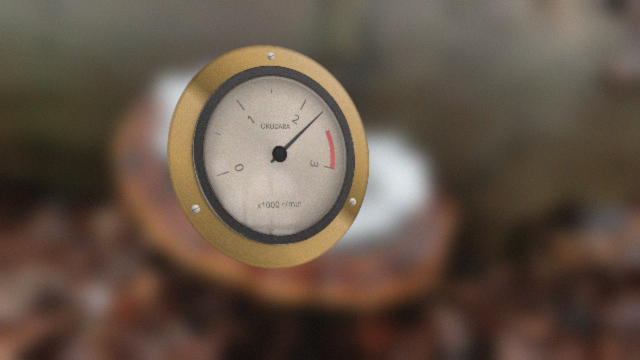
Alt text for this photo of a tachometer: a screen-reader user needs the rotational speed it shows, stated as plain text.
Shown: 2250 rpm
